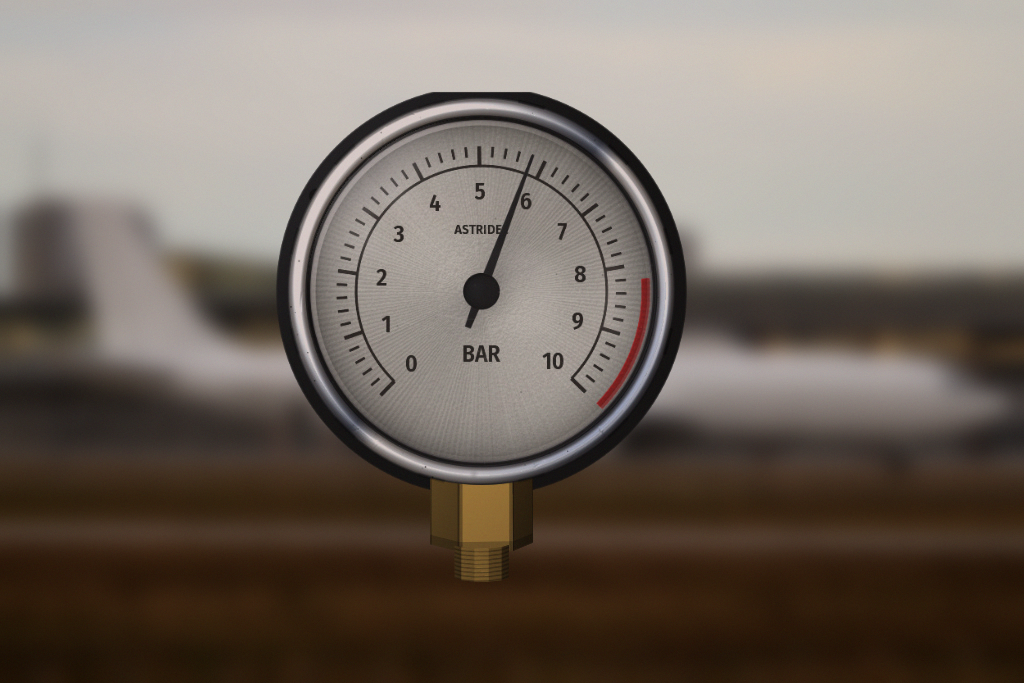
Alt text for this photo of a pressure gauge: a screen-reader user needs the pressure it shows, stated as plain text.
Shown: 5.8 bar
